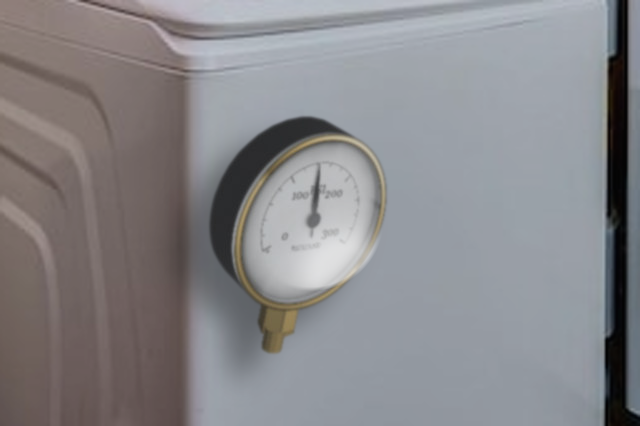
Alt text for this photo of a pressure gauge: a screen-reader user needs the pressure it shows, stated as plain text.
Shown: 140 psi
